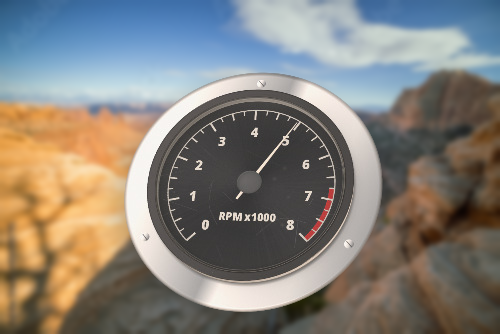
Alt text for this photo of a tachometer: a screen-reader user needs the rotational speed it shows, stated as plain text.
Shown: 5000 rpm
